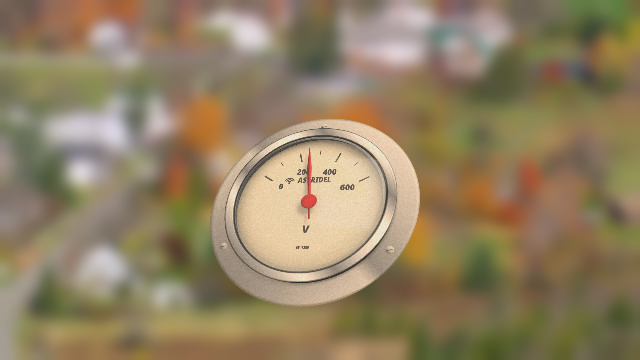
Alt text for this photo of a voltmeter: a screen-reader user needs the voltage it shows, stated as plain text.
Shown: 250 V
